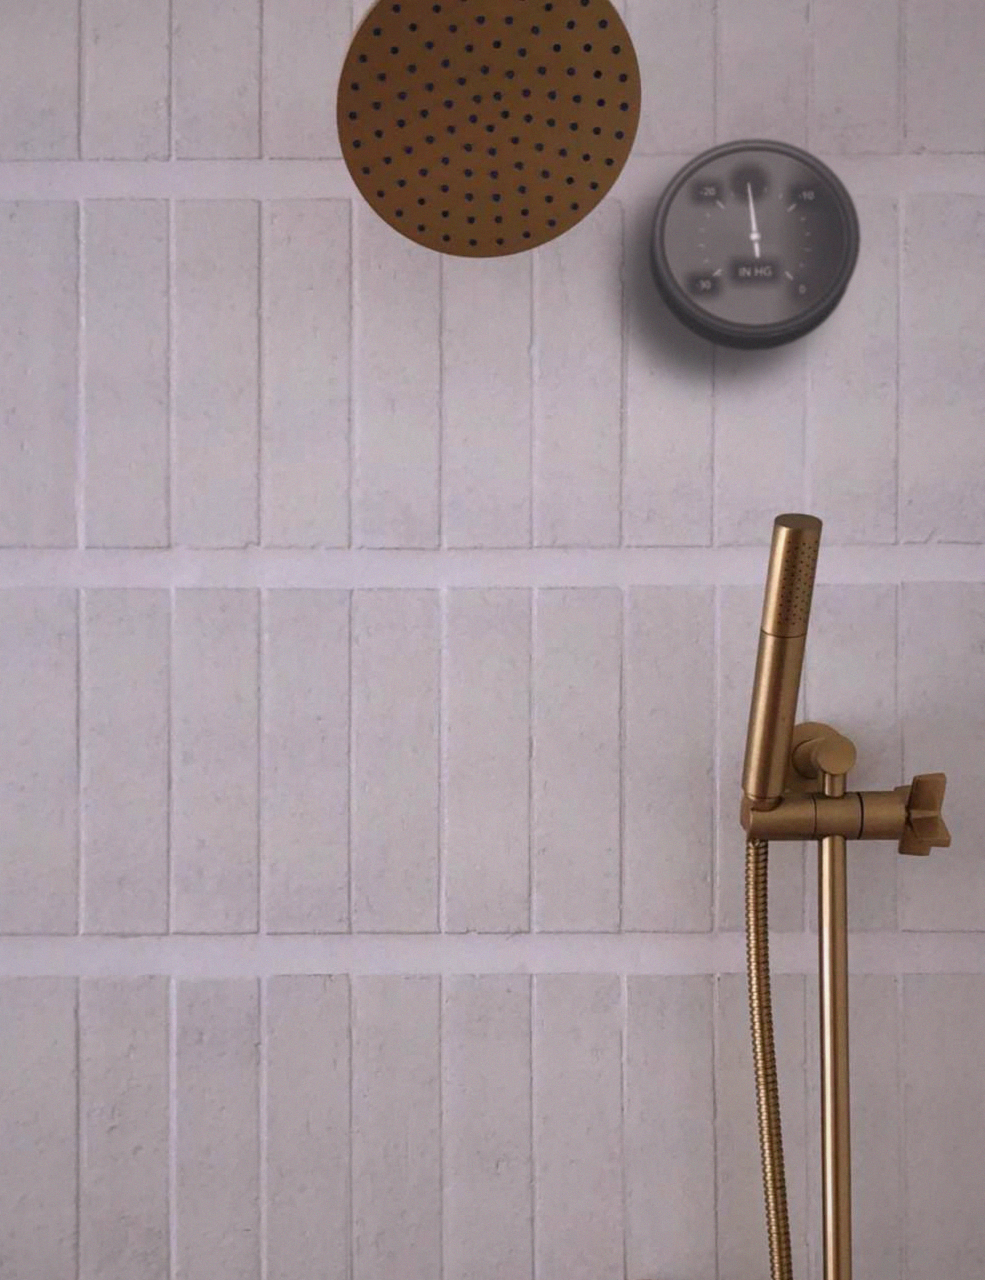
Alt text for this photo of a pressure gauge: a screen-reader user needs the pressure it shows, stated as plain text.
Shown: -16 inHg
